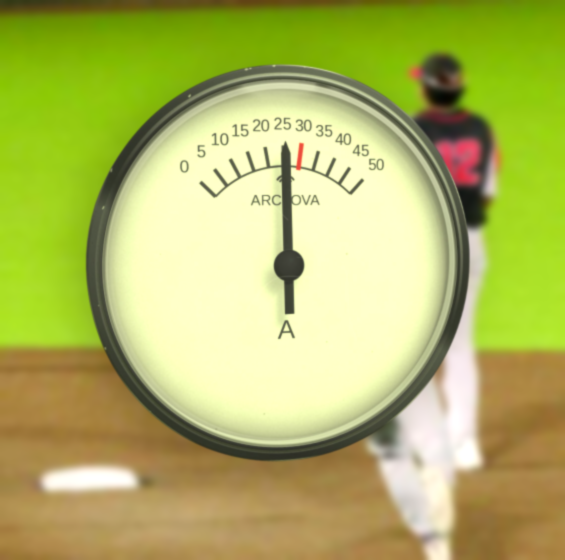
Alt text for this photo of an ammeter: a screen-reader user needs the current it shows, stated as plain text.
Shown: 25 A
